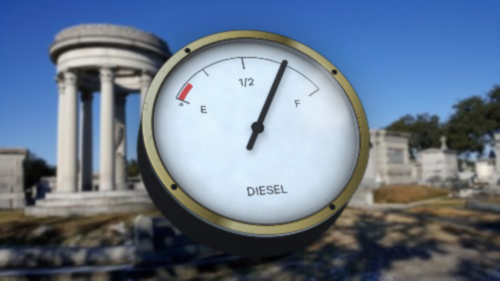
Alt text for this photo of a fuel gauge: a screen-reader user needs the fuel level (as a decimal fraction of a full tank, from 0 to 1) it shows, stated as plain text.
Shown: 0.75
